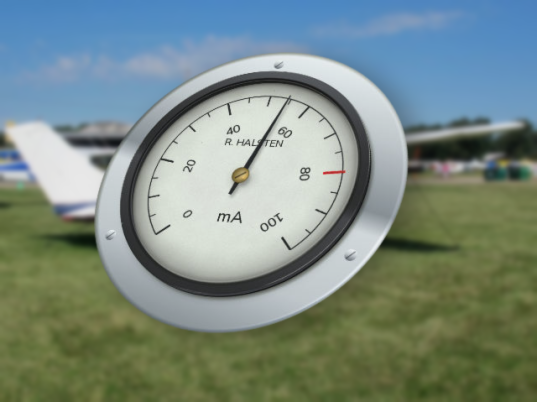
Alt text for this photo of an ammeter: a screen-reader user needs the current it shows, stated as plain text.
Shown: 55 mA
